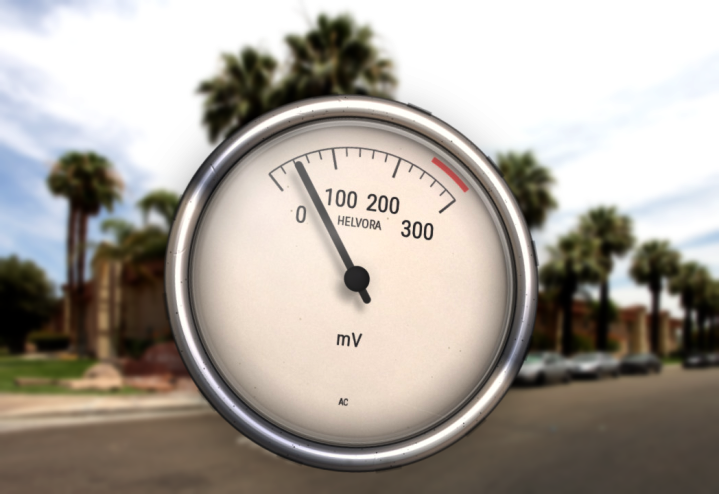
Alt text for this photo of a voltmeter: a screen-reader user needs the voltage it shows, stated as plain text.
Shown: 40 mV
